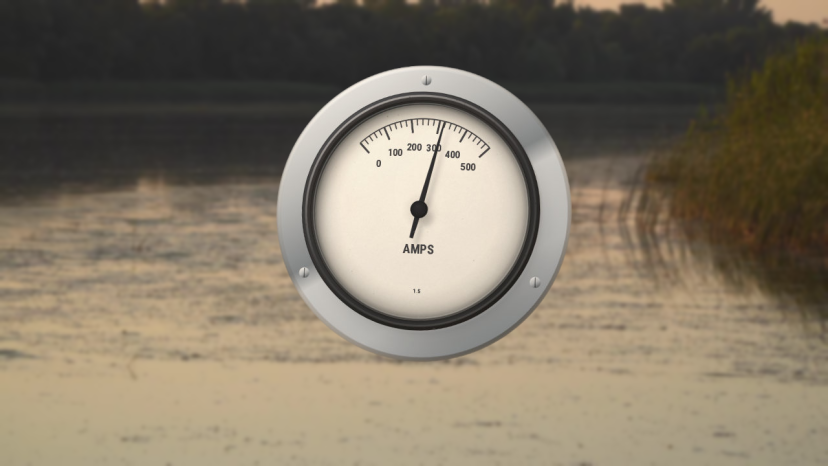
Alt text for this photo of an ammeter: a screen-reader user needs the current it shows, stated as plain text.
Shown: 320 A
